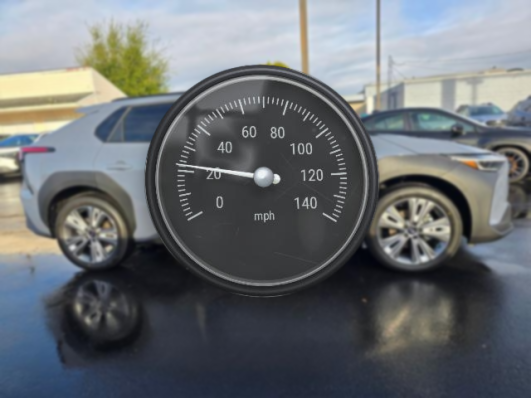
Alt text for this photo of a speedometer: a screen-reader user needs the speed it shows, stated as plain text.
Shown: 22 mph
